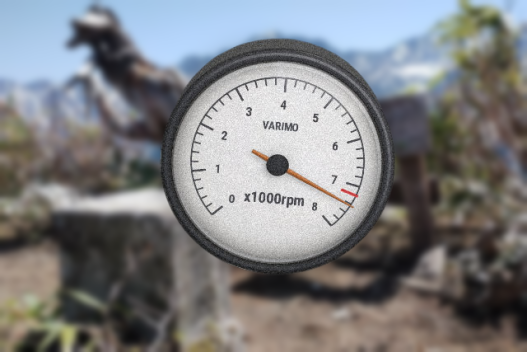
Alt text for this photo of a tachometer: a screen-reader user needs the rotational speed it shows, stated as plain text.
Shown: 7400 rpm
